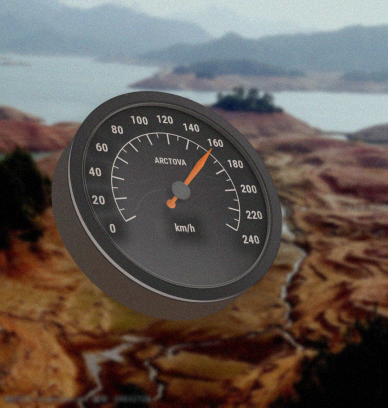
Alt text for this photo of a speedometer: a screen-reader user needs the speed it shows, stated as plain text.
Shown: 160 km/h
